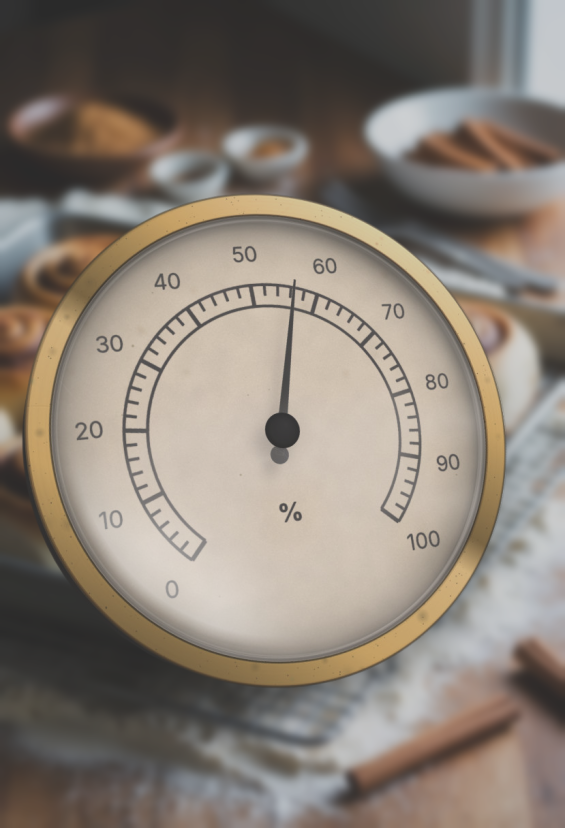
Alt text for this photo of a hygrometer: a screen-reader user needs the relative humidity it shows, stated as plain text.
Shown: 56 %
